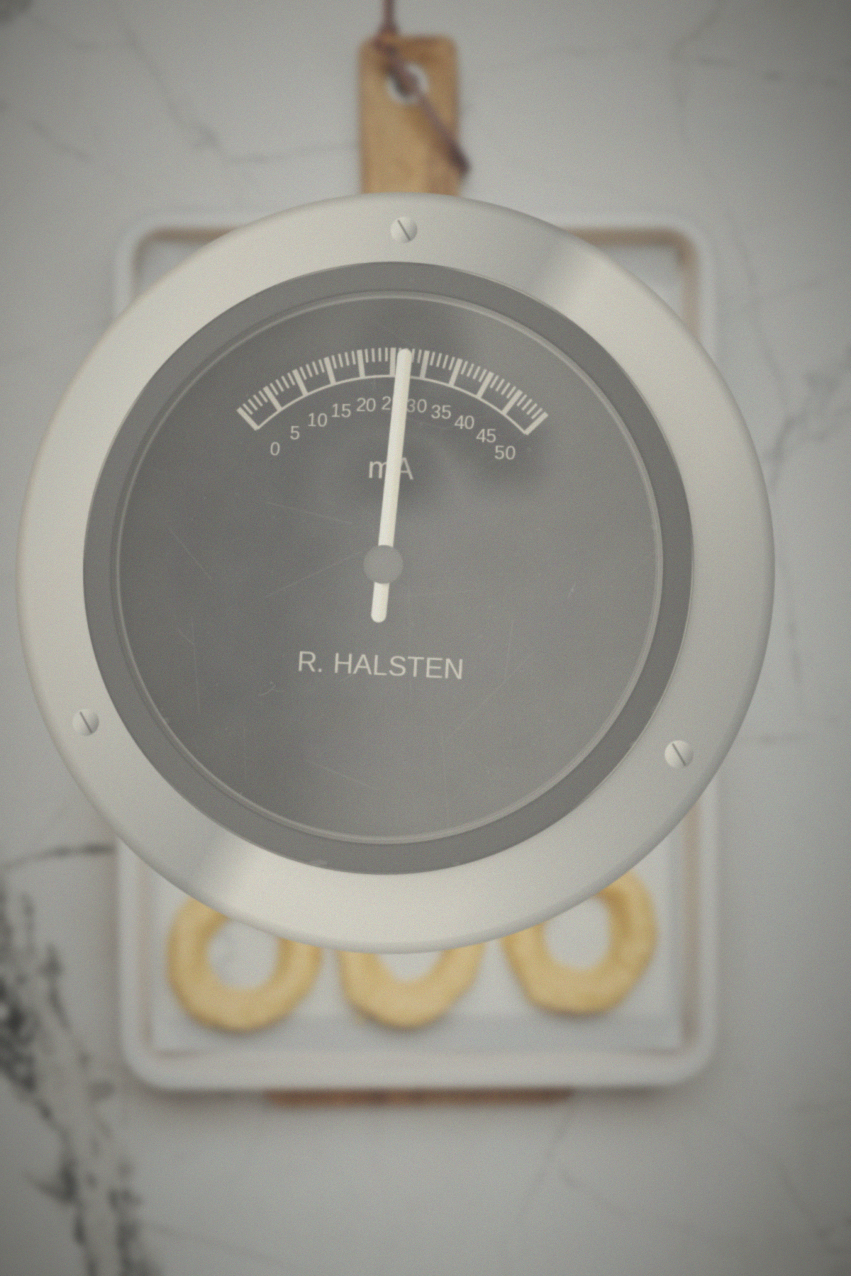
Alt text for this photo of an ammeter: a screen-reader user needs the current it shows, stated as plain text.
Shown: 27 mA
